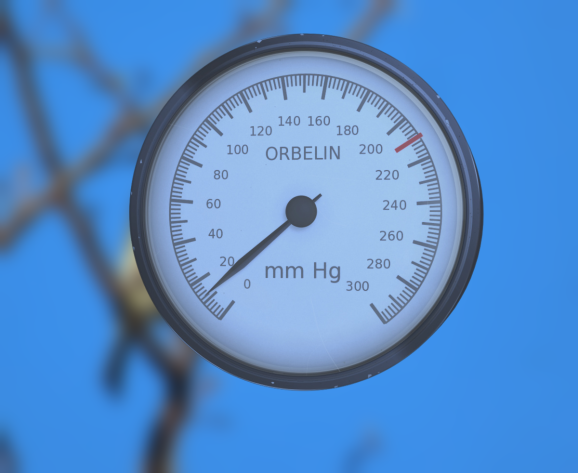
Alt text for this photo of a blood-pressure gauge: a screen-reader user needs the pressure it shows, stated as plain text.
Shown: 12 mmHg
